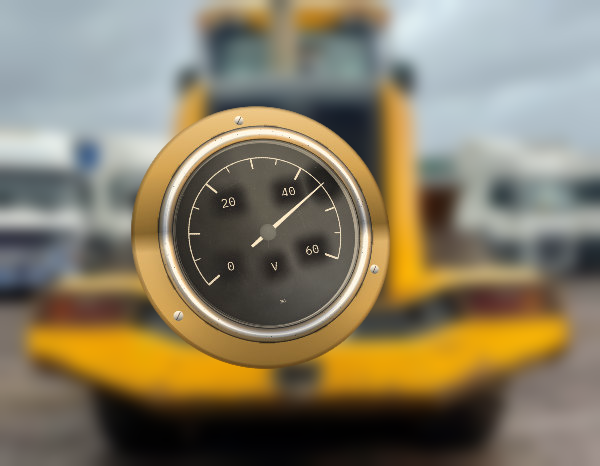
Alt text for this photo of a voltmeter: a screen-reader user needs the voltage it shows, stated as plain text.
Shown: 45 V
